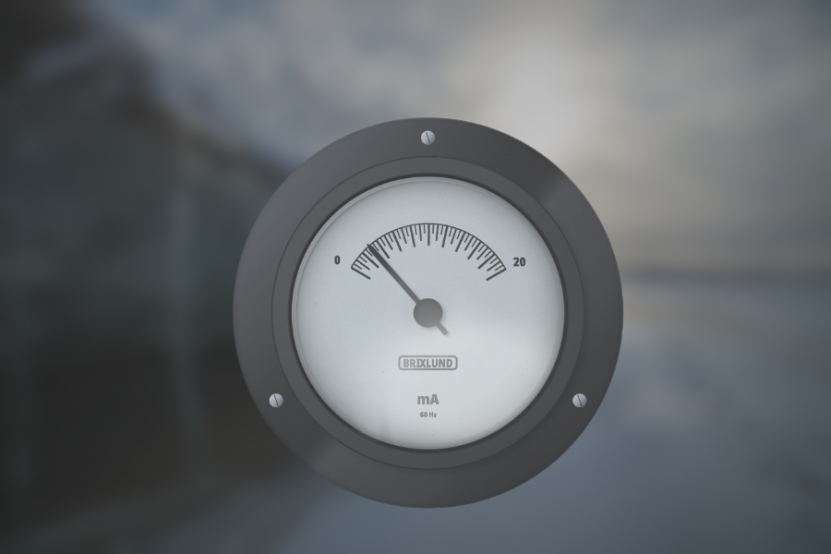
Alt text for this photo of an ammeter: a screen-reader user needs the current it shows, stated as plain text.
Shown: 3 mA
